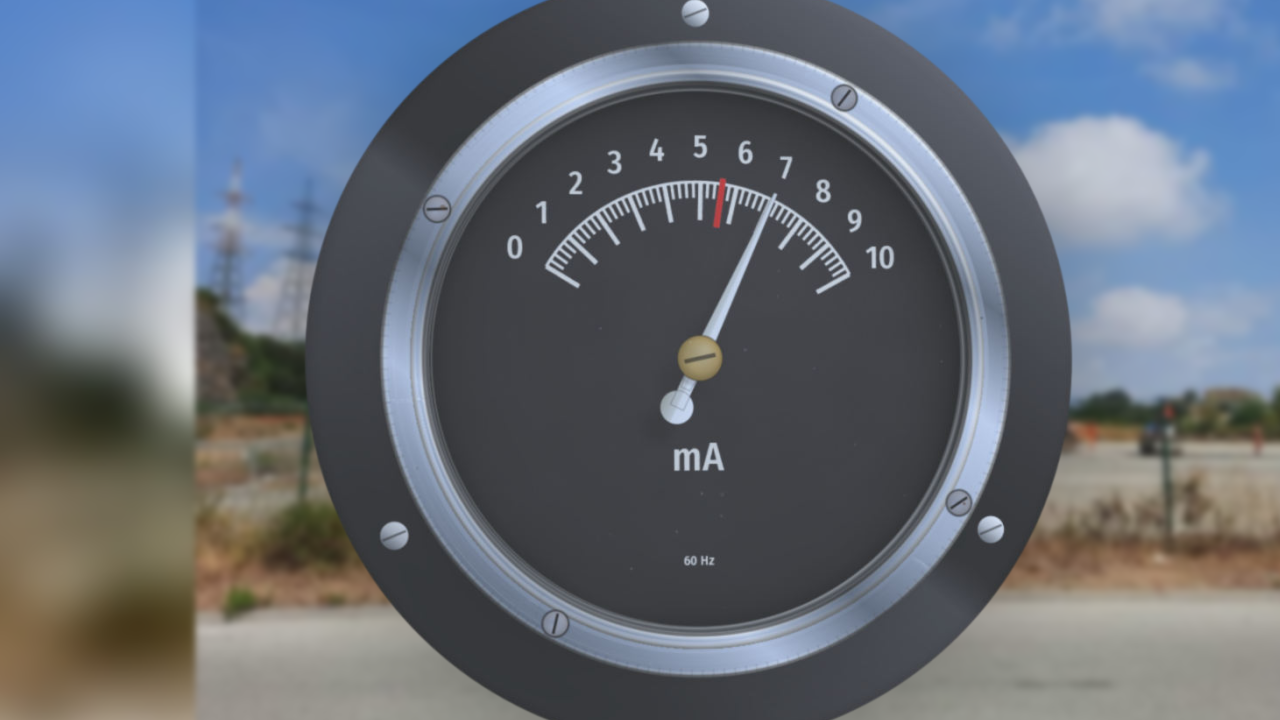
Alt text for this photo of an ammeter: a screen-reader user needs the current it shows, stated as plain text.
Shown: 7 mA
